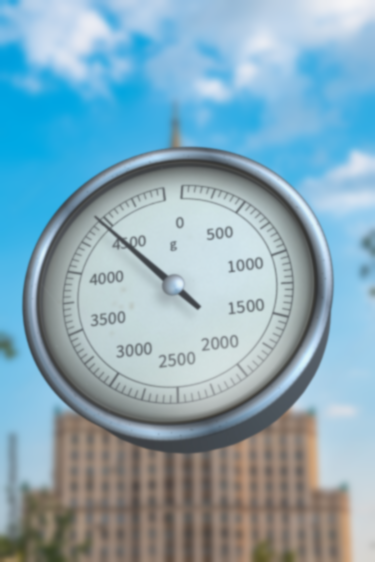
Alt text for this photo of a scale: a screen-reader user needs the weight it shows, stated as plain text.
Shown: 4450 g
